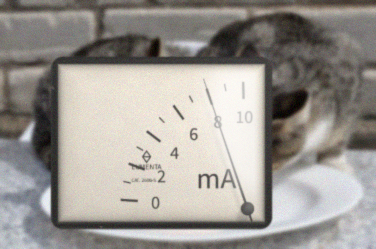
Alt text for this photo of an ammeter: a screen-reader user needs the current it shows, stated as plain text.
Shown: 8 mA
